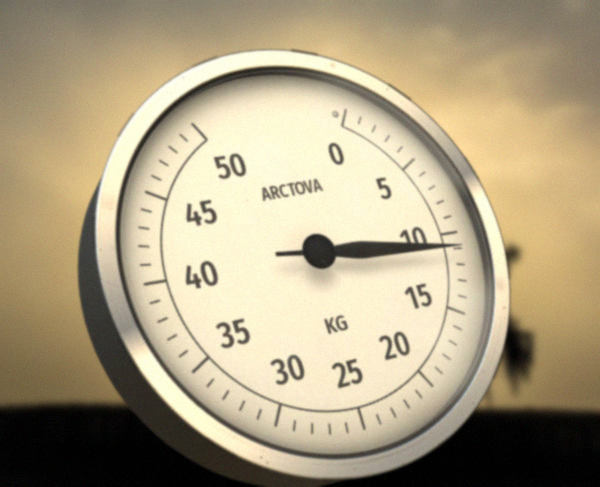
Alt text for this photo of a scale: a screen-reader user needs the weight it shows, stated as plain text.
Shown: 11 kg
